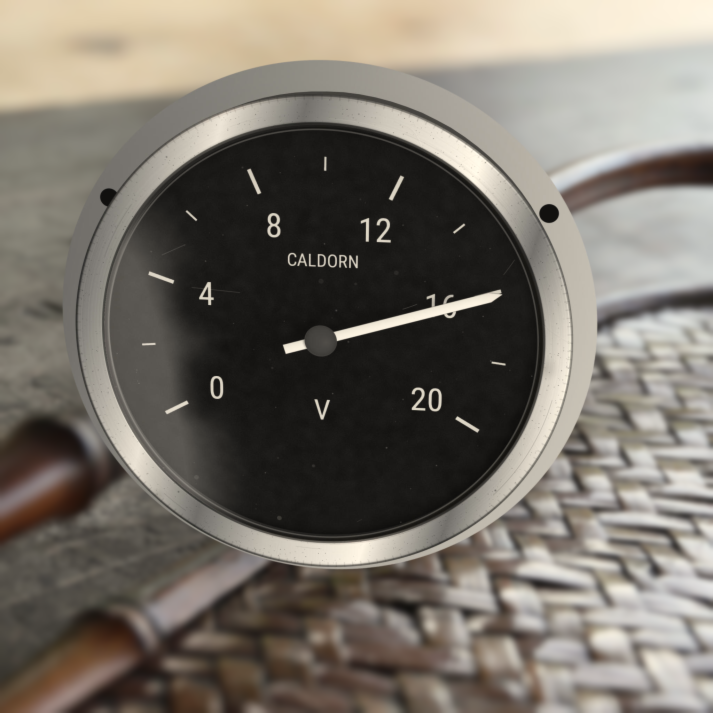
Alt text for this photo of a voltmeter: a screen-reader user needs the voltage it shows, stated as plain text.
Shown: 16 V
